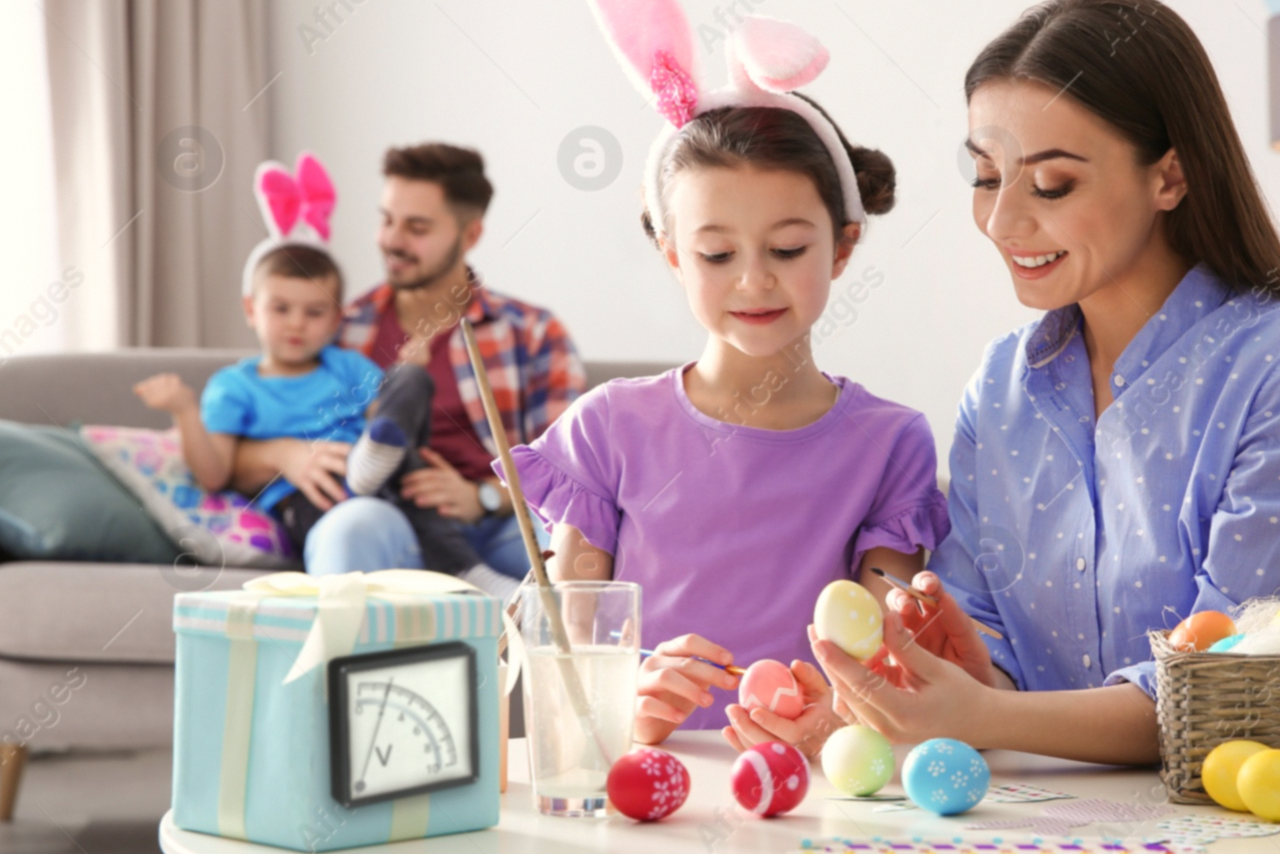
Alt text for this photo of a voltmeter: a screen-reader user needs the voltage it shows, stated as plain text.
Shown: 2 V
